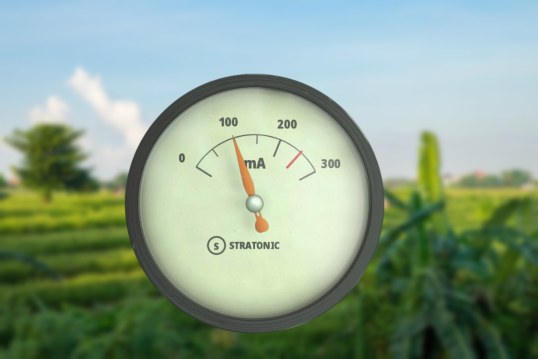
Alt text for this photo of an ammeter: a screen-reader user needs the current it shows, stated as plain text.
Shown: 100 mA
